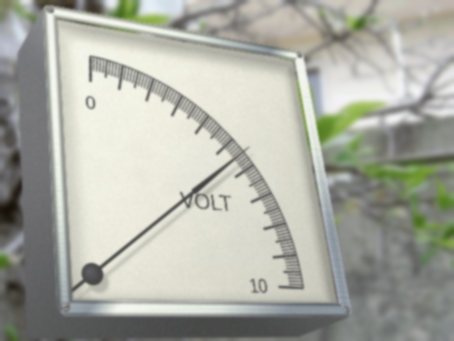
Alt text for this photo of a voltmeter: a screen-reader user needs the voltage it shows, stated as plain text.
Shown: 5.5 V
